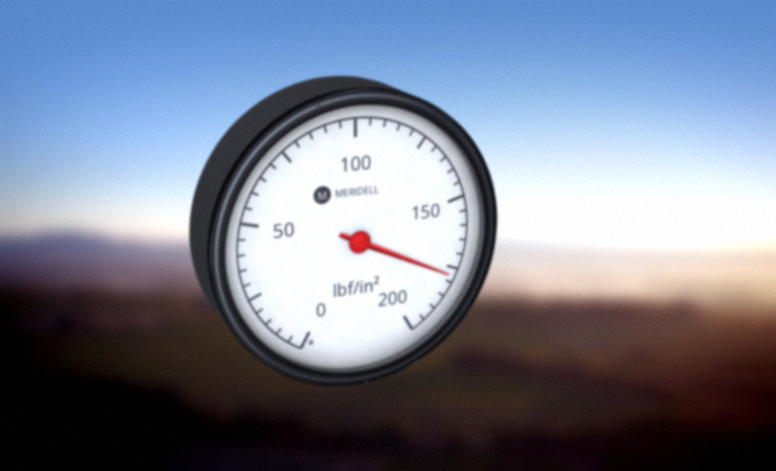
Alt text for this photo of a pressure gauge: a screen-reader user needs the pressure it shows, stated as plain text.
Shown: 177.5 psi
